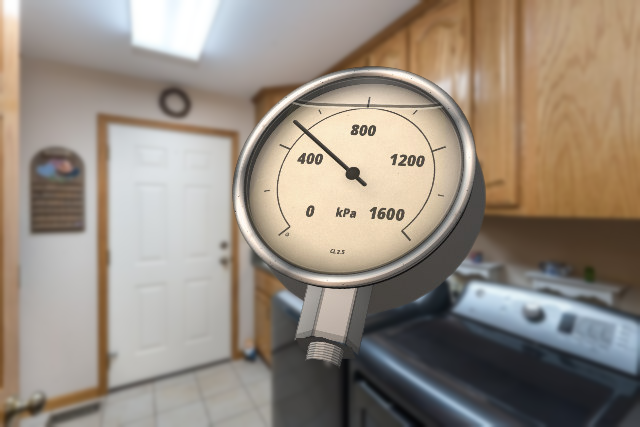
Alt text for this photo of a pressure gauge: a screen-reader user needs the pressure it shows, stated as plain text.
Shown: 500 kPa
